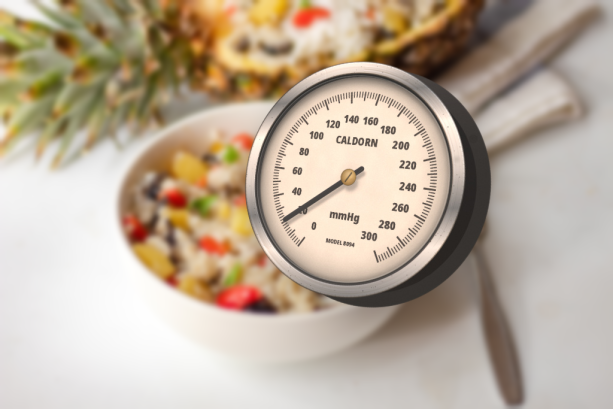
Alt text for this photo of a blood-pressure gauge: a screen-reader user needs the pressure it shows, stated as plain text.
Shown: 20 mmHg
